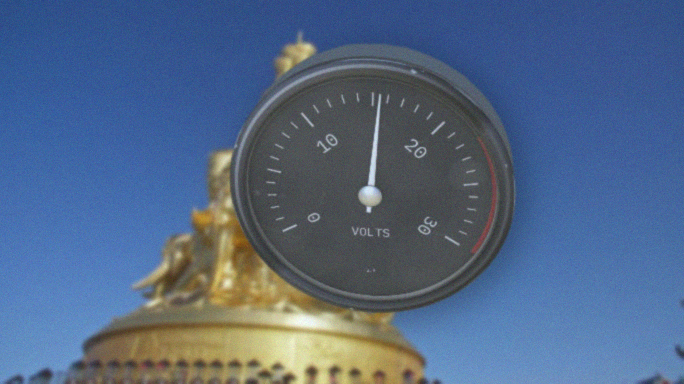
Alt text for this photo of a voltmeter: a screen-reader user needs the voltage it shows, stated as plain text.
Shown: 15.5 V
